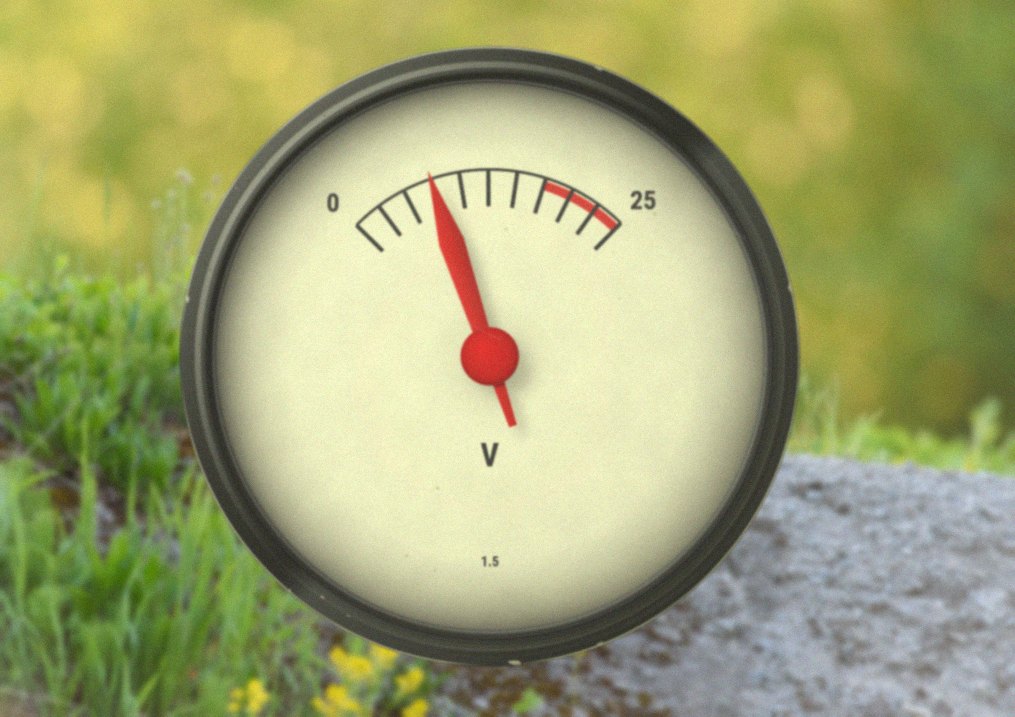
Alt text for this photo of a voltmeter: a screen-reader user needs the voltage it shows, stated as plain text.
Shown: 7.5 V
